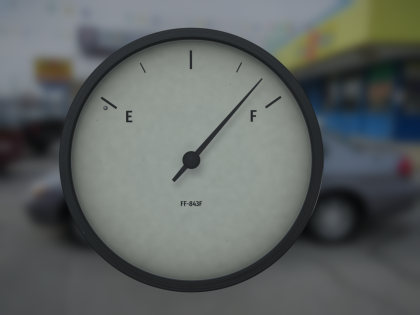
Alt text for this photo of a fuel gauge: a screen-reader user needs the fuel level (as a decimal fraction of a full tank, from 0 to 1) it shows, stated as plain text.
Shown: 0.875
